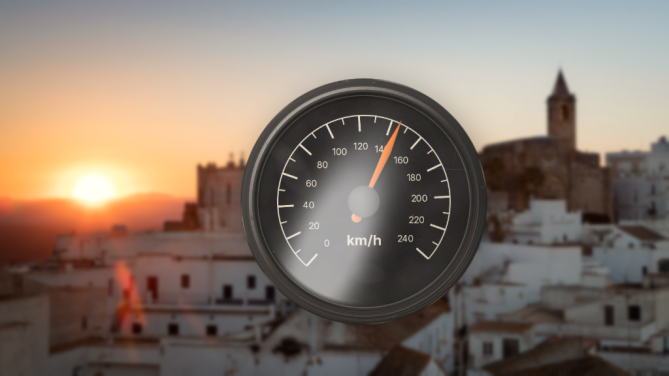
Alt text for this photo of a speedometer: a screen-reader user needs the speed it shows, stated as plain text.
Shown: 145 km/h
